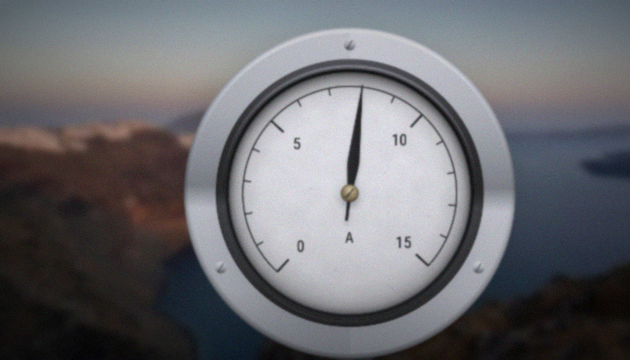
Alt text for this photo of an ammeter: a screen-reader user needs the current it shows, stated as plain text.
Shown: 8 A
